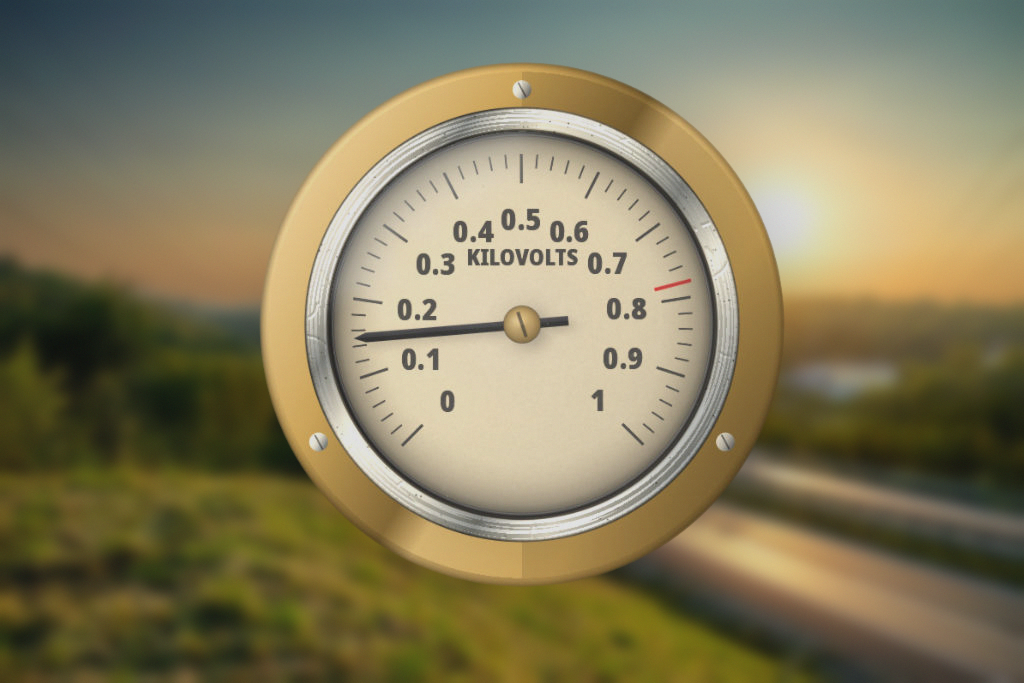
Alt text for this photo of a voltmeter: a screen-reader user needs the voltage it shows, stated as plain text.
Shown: 0.15 kV
